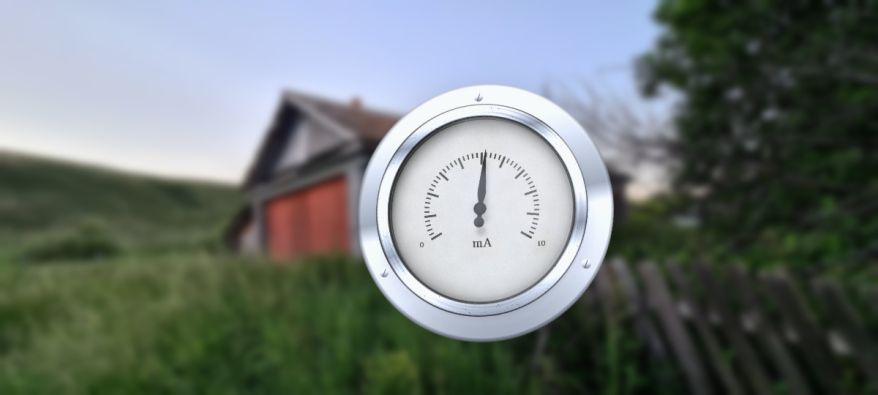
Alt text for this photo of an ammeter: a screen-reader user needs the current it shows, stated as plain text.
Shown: 5.2 mA
